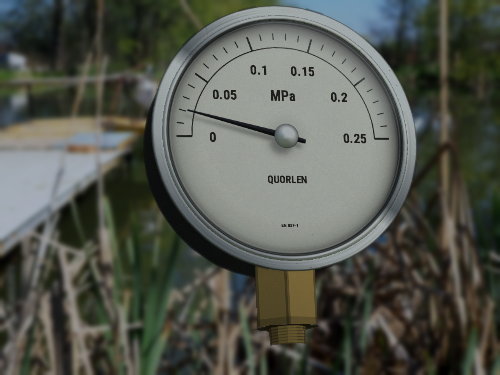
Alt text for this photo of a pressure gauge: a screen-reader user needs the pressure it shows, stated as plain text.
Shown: 0.02 MPa
